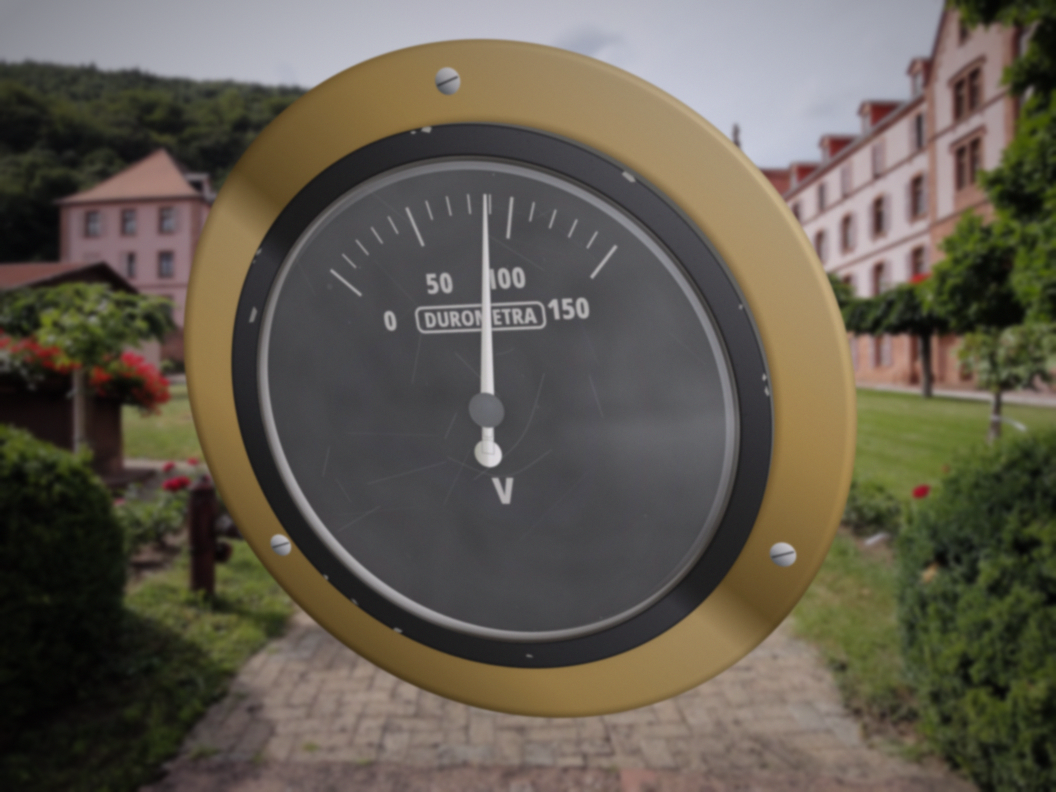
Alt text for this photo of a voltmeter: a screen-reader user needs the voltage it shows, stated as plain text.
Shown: 90 V
